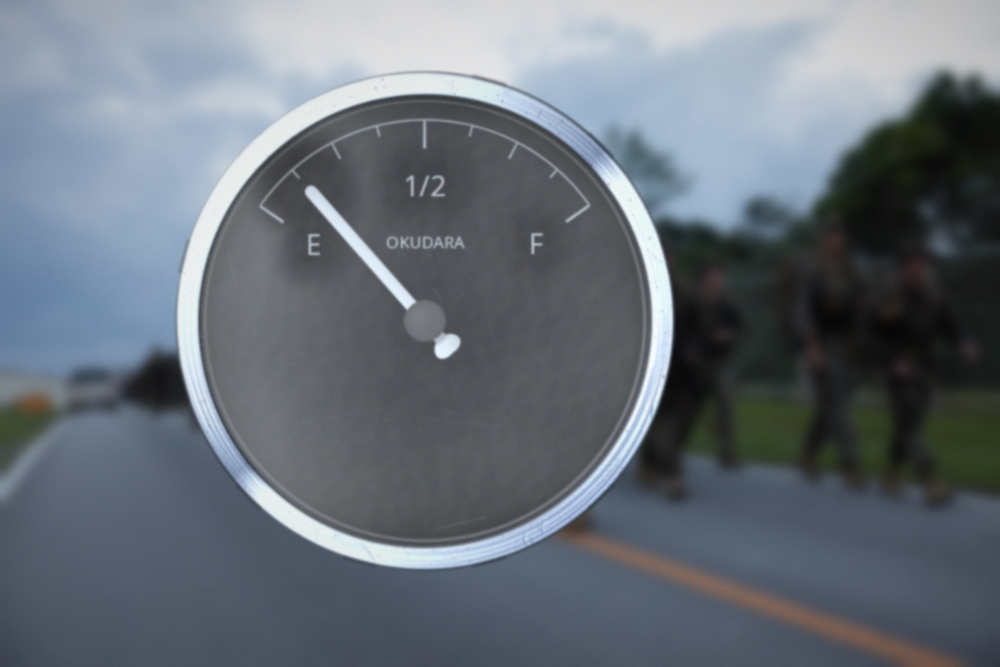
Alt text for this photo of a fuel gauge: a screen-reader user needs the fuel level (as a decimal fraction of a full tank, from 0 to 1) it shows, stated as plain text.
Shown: 0.125
